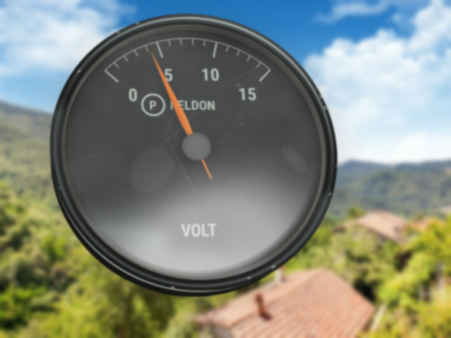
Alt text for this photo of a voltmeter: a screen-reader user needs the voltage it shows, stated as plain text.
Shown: 4 V
